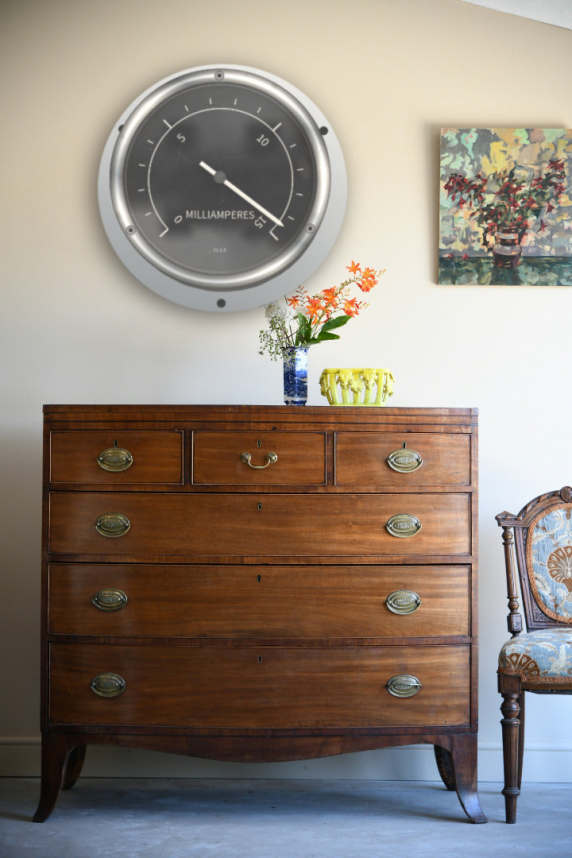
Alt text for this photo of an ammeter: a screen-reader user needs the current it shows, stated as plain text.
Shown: 14.5 mA
